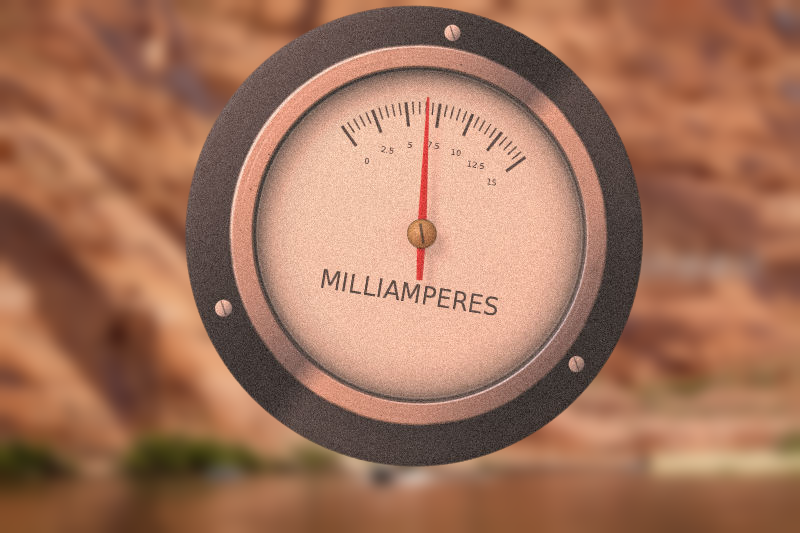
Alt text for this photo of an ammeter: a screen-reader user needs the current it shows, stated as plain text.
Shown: 6.5 mA
